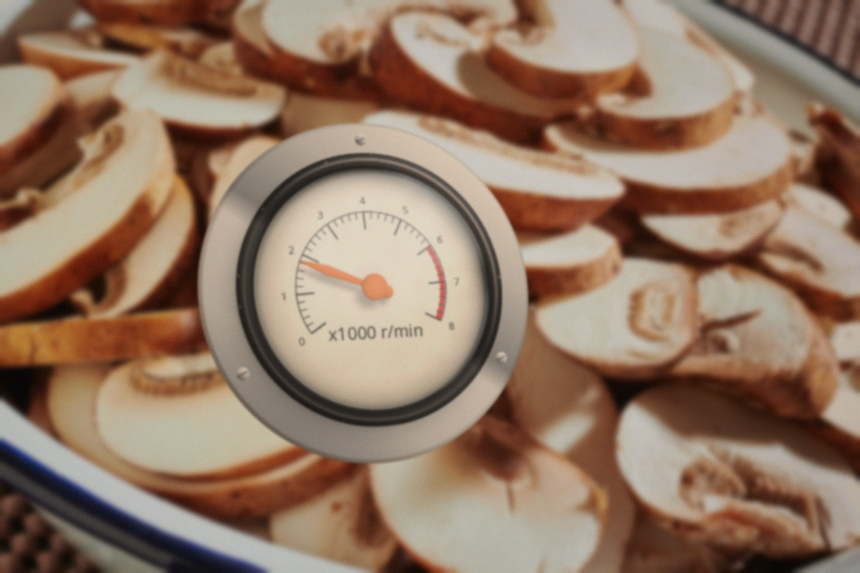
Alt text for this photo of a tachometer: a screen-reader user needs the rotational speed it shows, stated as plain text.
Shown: 1800 rpm
